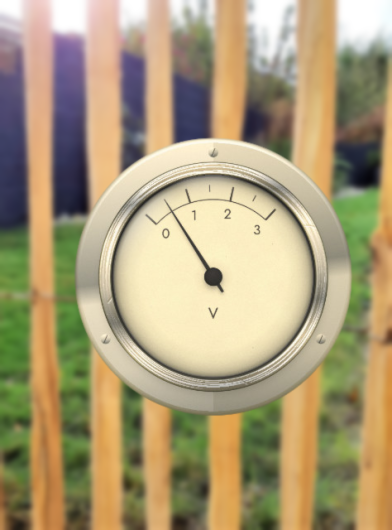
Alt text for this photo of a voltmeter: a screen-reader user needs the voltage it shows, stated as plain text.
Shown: 0.5 V
